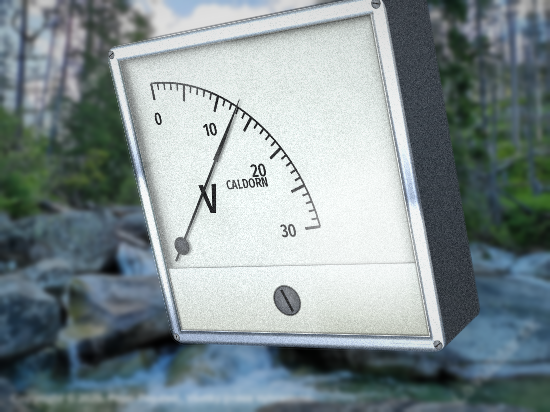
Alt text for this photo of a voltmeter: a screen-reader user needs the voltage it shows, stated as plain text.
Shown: 13 V
